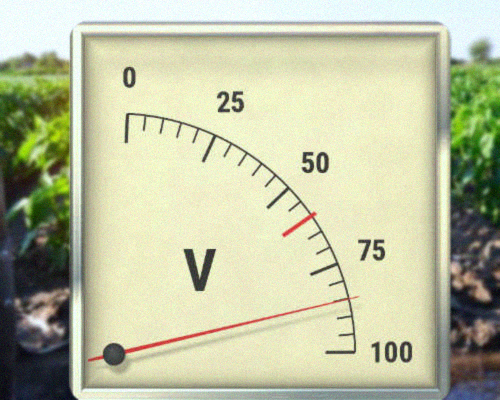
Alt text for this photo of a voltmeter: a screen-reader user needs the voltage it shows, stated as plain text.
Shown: 85 V
